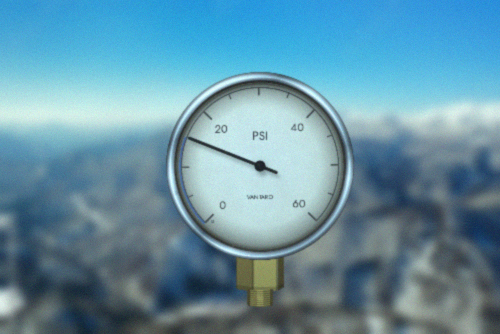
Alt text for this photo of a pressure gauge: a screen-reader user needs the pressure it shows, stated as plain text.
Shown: 15 psi
